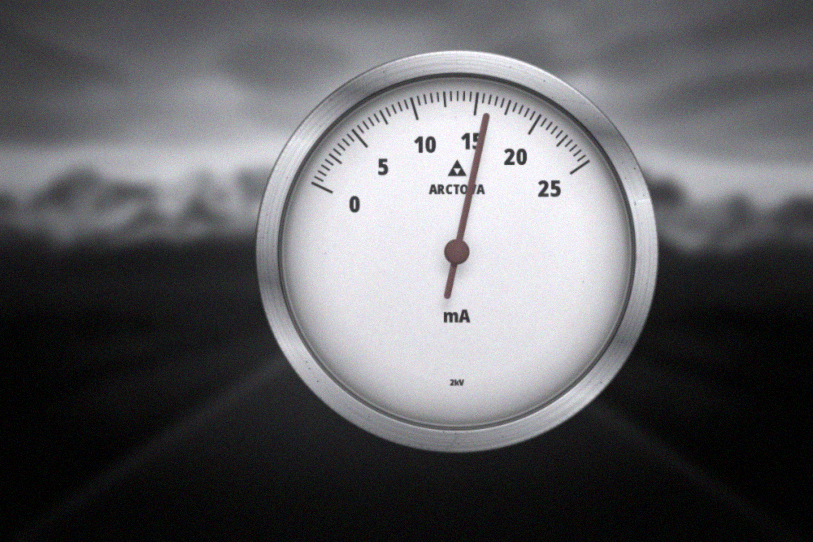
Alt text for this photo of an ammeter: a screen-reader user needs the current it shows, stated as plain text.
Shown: 16 mA
